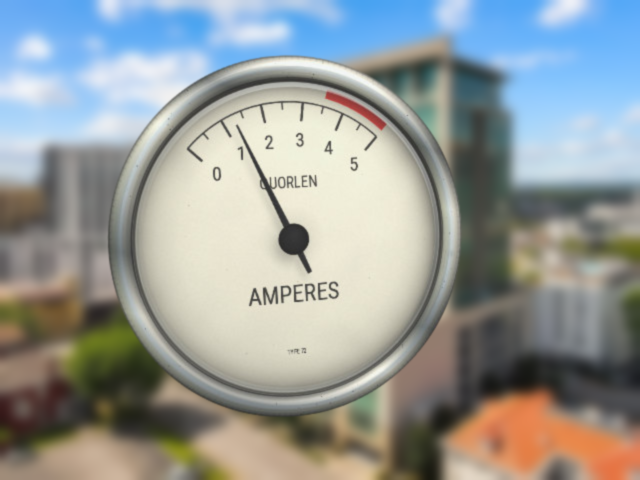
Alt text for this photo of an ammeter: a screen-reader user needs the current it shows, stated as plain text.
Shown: 1.25 A
